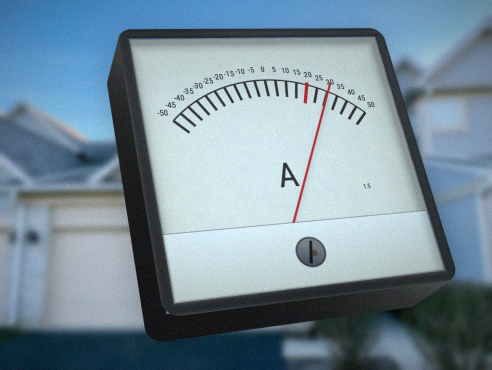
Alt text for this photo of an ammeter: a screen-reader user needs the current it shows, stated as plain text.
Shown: 30 A
